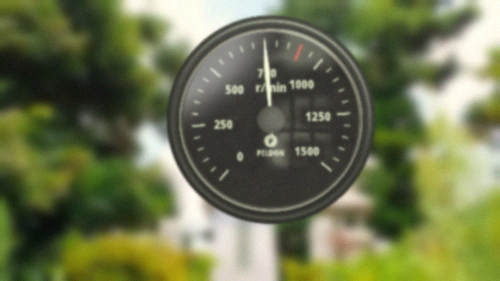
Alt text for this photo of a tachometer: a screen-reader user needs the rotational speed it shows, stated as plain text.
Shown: 750 rpm
